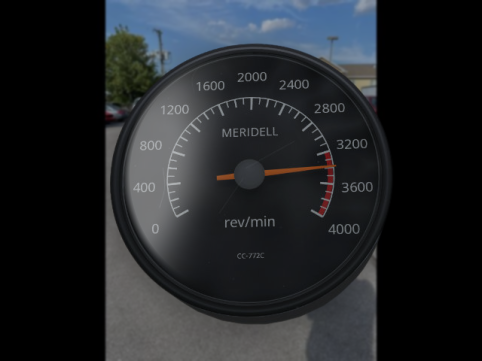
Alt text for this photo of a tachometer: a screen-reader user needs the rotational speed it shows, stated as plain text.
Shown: 3400 rpm
